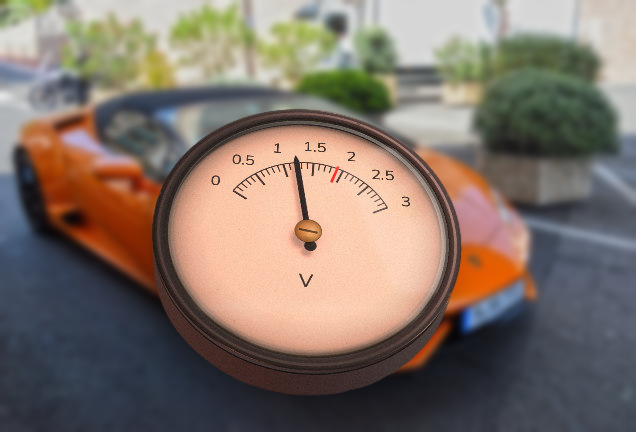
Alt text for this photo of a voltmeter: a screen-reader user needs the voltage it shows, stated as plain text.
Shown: 1.2 V
